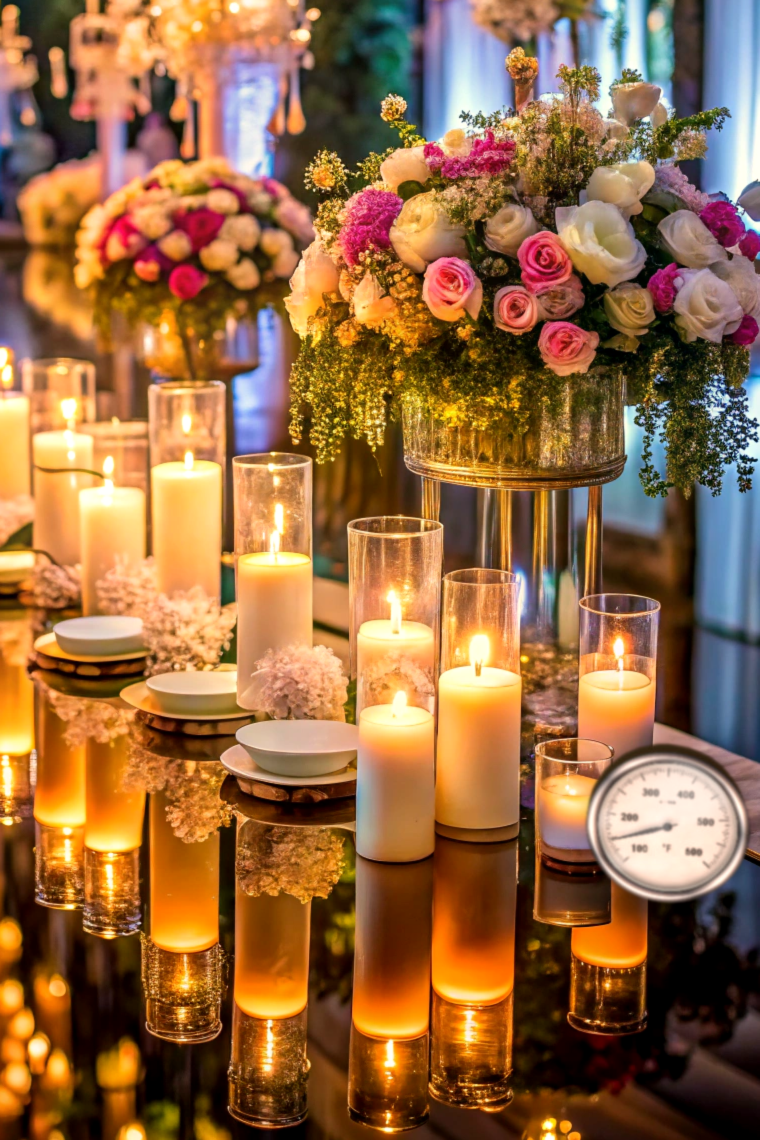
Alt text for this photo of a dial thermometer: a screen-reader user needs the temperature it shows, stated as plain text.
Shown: 150 °F
